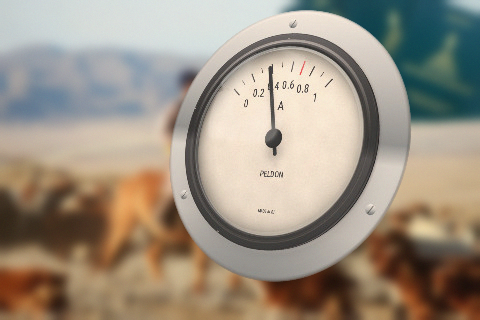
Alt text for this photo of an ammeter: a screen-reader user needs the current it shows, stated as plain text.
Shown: 0.4 A
